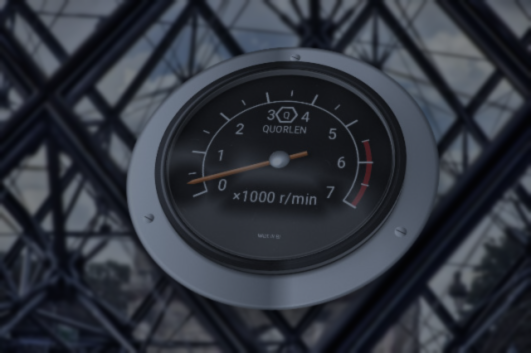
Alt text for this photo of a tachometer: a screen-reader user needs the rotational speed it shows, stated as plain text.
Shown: 250 rpm
